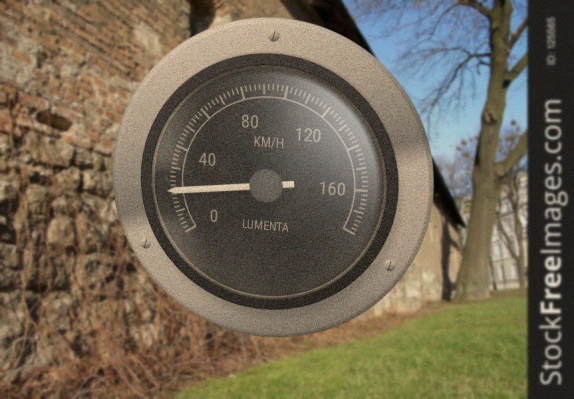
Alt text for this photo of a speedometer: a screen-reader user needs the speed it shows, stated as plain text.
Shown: 20 km/h
